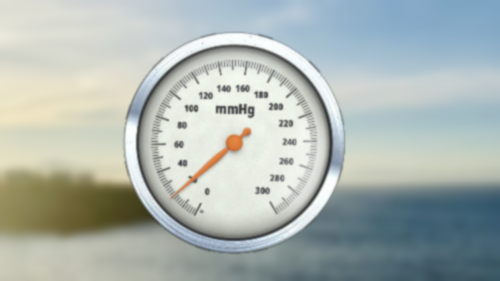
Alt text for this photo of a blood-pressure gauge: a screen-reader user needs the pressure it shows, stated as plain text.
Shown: 20 mmHg
